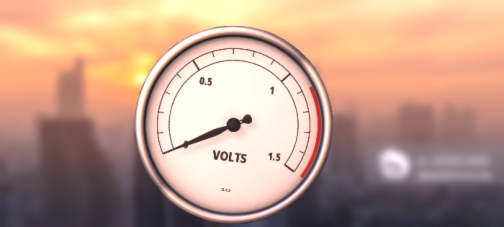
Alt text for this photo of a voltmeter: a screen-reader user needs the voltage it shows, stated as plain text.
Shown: 0 V
